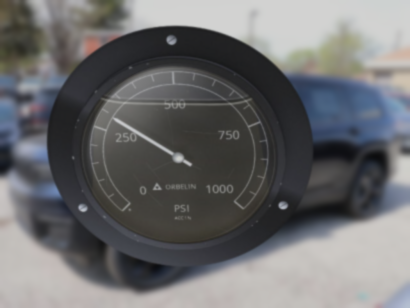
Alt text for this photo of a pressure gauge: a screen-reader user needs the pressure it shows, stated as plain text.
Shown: 300 psi
